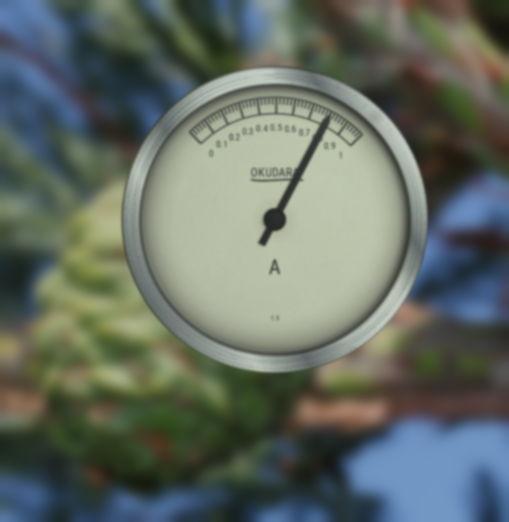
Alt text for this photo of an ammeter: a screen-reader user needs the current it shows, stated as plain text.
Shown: 0.8 A
